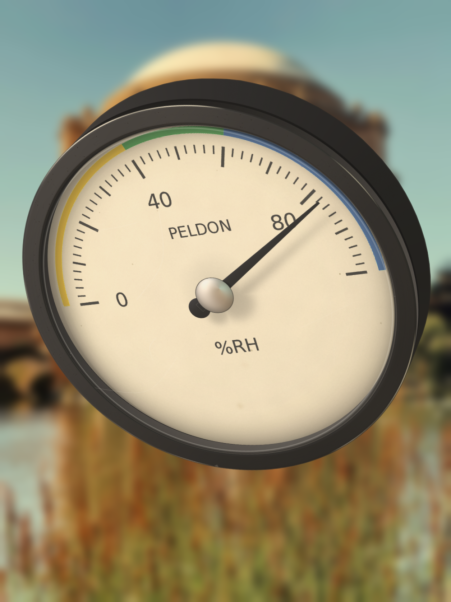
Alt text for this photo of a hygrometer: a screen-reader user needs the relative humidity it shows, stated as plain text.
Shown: 82 %
